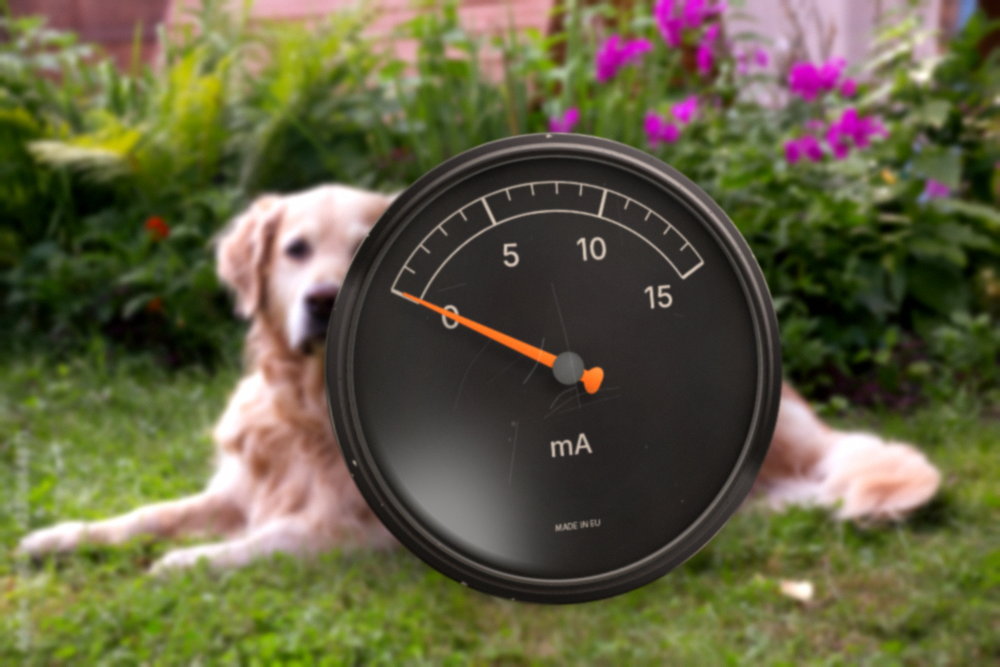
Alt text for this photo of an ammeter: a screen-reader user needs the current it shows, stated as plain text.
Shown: 0 mA
